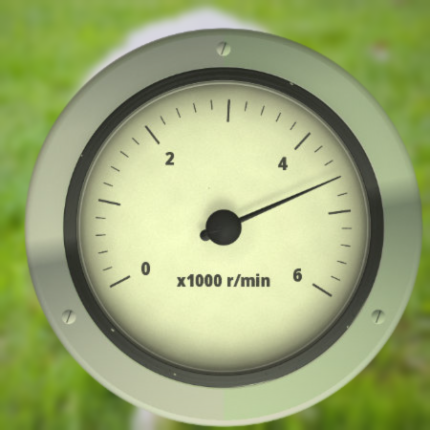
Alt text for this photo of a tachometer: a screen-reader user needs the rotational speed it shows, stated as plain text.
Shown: 4600 rpm
